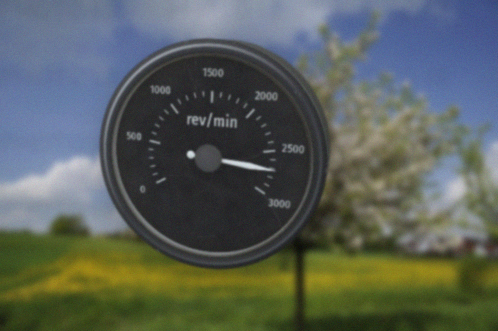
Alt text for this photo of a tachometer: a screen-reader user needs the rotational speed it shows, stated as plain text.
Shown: 2700 rpm
